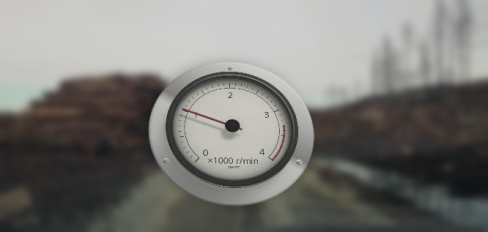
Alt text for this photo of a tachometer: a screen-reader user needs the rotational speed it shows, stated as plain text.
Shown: 1000 rpm
